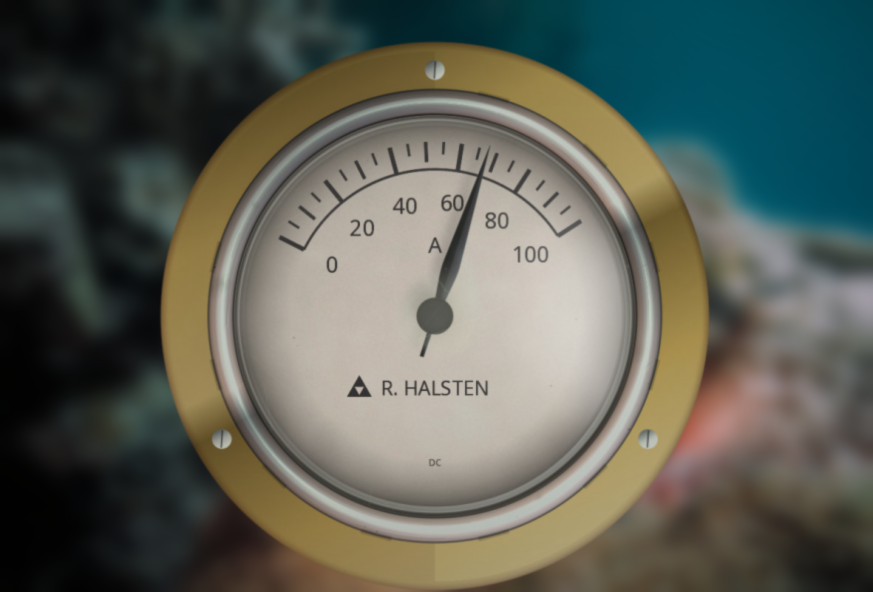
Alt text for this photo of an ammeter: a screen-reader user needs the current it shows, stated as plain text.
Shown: 67.5 A
